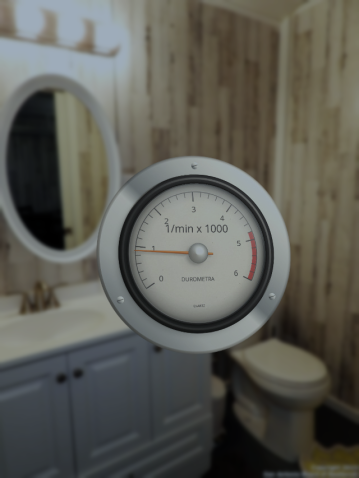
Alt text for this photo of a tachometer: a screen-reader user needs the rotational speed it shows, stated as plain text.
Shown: 900 rpm
